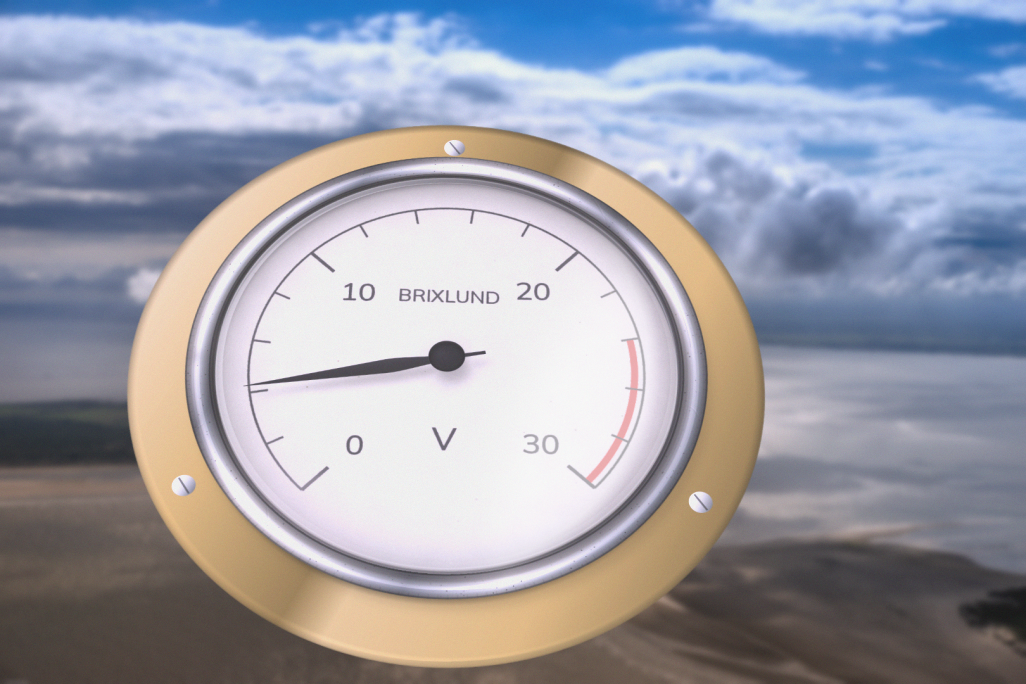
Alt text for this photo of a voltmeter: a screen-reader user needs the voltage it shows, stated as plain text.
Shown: 4 V
